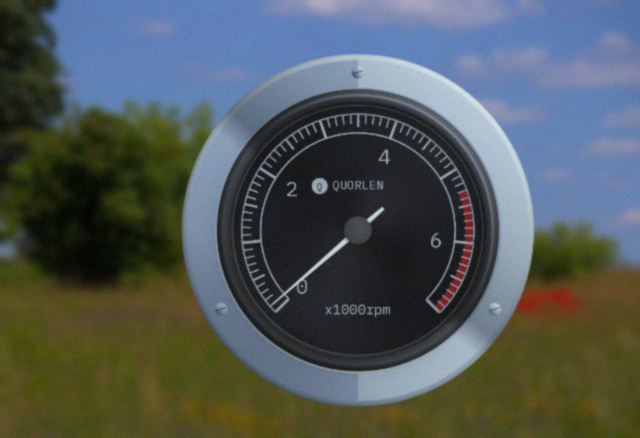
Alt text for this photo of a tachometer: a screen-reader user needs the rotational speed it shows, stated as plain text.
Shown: 100 rpm
